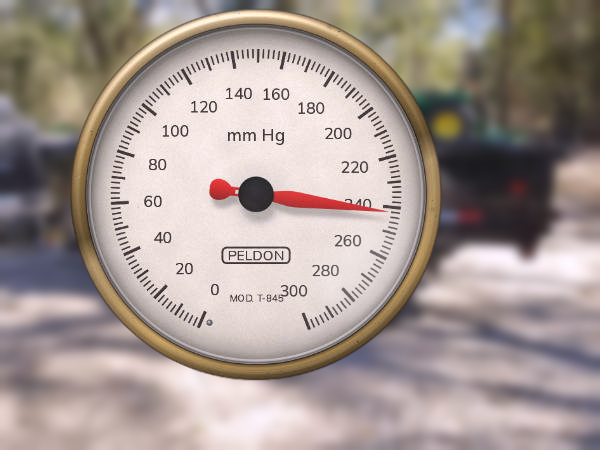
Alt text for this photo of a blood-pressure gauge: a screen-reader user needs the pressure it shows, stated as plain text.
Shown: 242 mmHg
